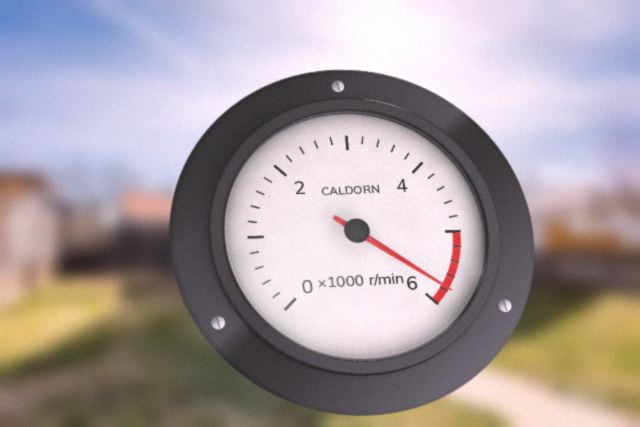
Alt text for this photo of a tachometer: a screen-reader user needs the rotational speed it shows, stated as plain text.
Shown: 5800 rpm
